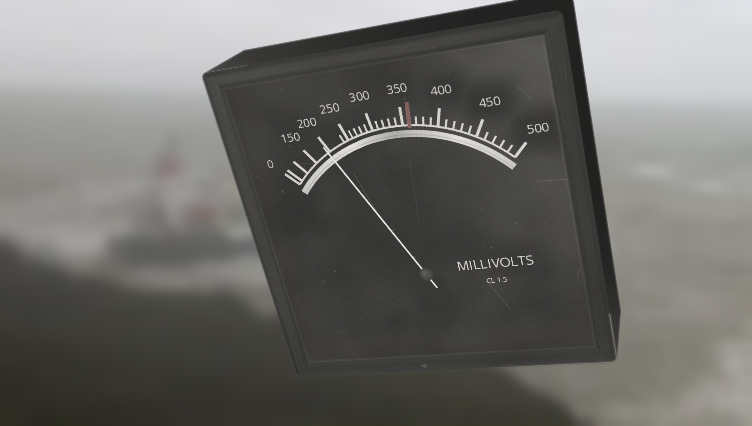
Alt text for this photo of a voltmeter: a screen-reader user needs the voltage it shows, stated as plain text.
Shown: 200 mV
